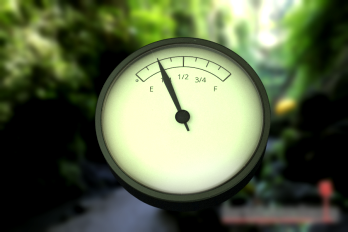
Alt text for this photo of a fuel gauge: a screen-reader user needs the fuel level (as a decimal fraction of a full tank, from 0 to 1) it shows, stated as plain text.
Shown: 0.25
